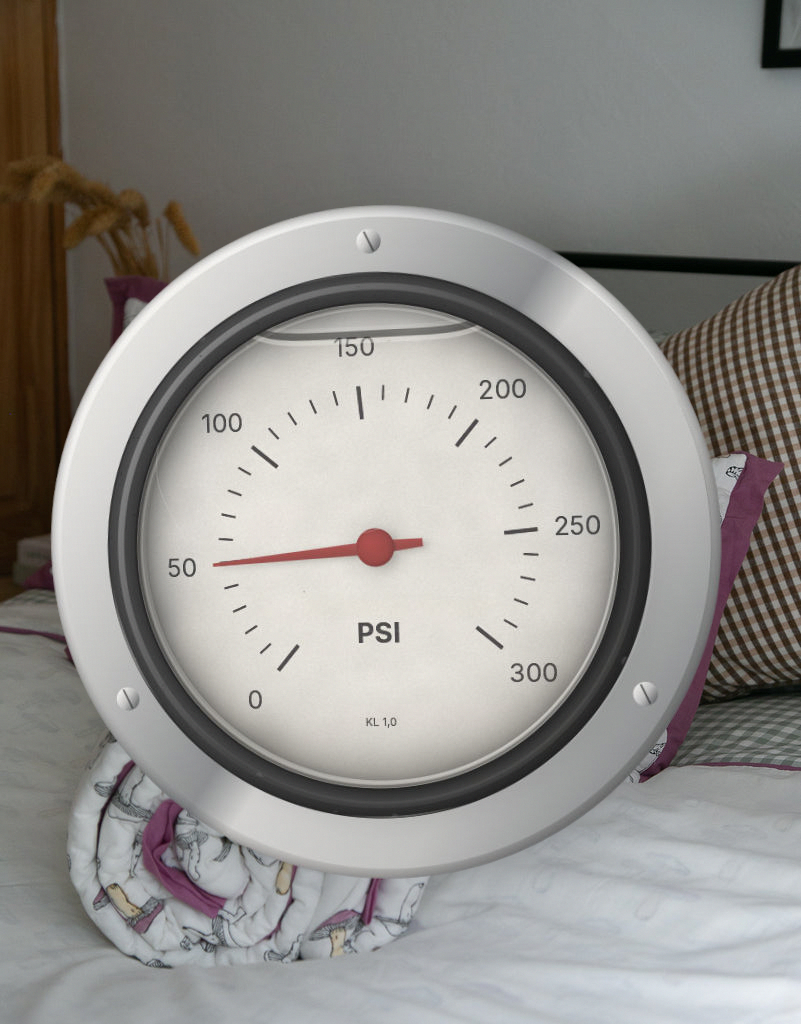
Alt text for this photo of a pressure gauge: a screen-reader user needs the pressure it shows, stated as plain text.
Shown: 50 psi
